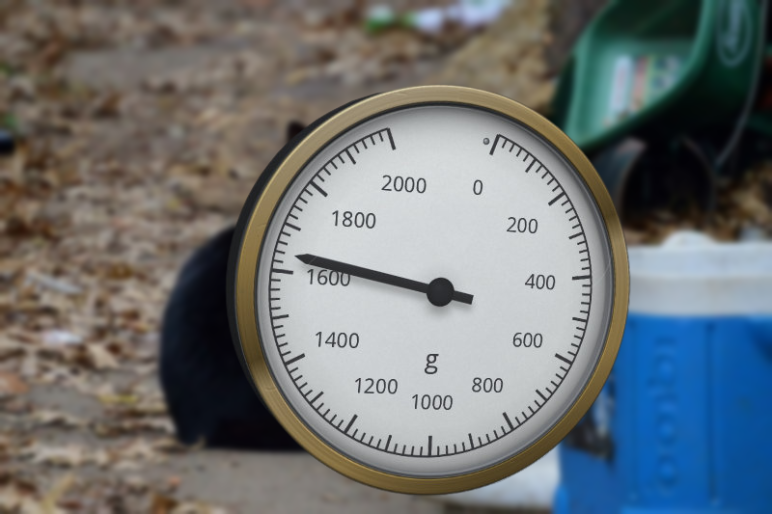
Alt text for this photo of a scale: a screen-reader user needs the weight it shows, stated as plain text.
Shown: 1640 g
